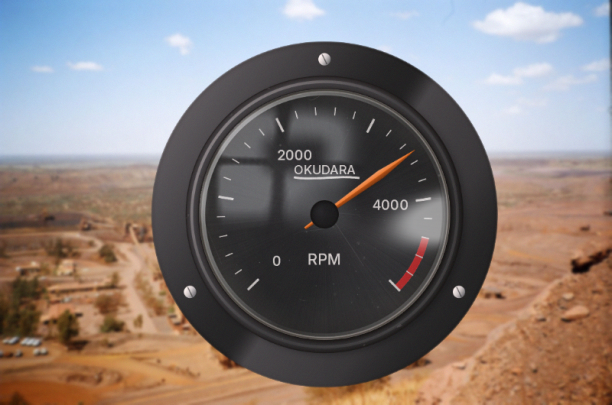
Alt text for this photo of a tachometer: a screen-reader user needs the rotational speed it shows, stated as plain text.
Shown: 3500 rpm
